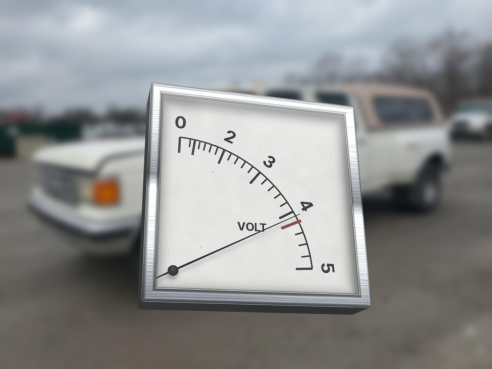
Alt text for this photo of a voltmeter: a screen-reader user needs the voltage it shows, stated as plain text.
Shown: 4.1 V
